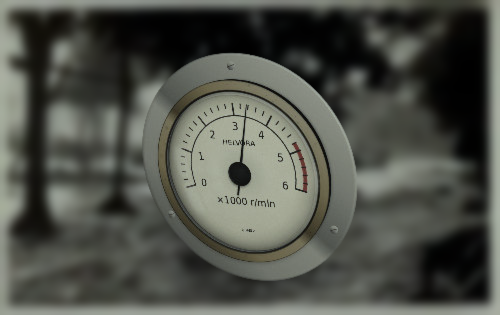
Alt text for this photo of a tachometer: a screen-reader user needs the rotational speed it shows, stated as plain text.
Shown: 3400 rpm
